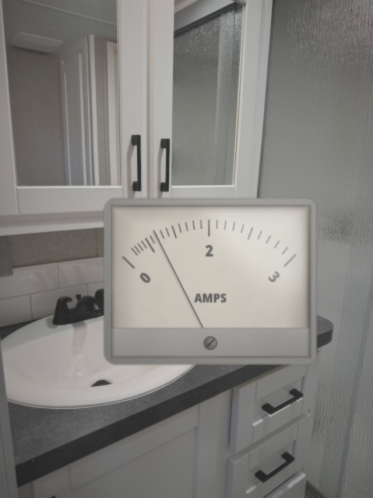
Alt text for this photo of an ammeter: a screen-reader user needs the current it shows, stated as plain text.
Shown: 1.2 A
